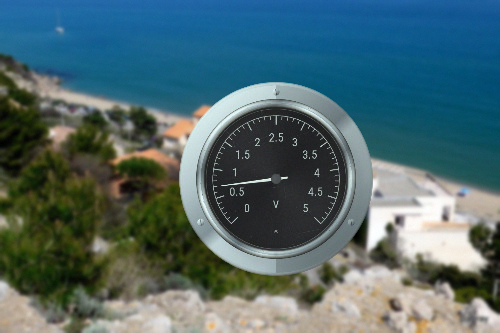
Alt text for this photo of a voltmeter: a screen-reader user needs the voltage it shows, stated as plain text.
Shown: 0.7 V
